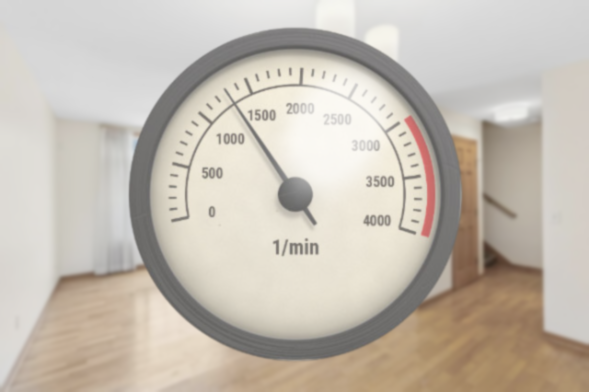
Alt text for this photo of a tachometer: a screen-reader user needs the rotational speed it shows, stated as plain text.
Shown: 1300 rpm
